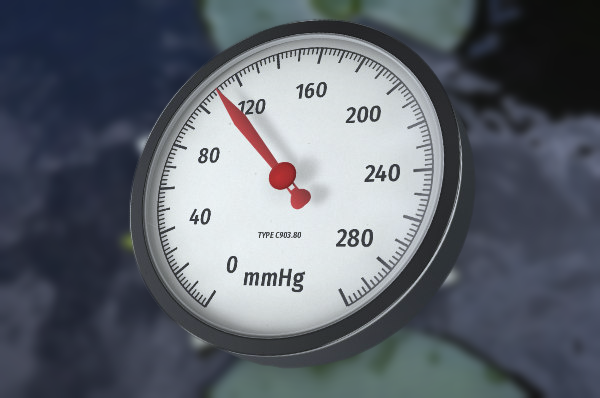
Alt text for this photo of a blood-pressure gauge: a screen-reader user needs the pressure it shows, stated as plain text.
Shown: 110 mmHg
